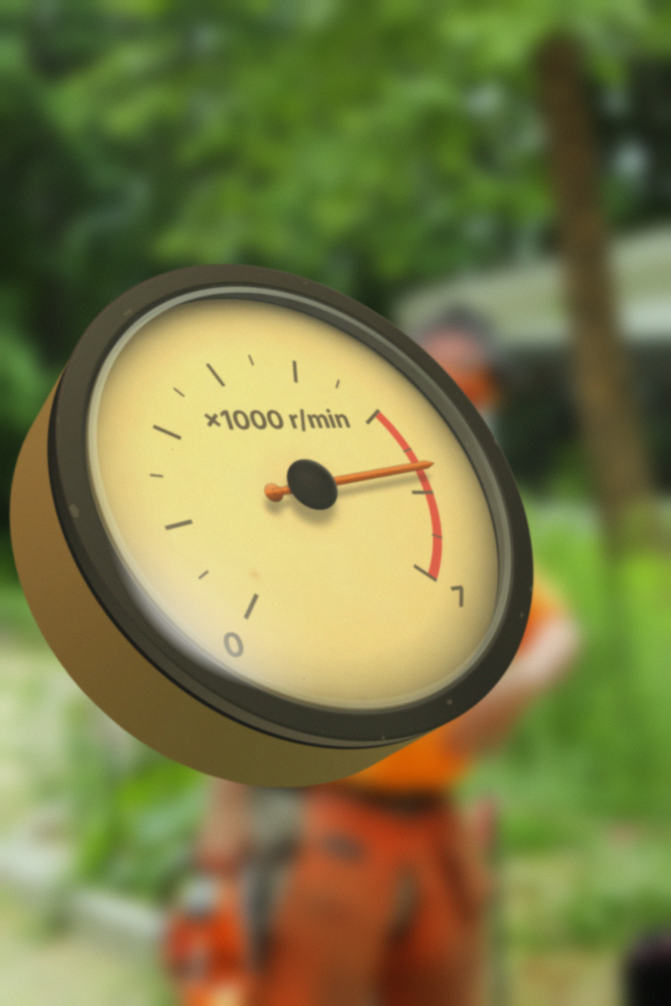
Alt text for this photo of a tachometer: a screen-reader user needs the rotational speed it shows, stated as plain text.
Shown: 5750 rpm
